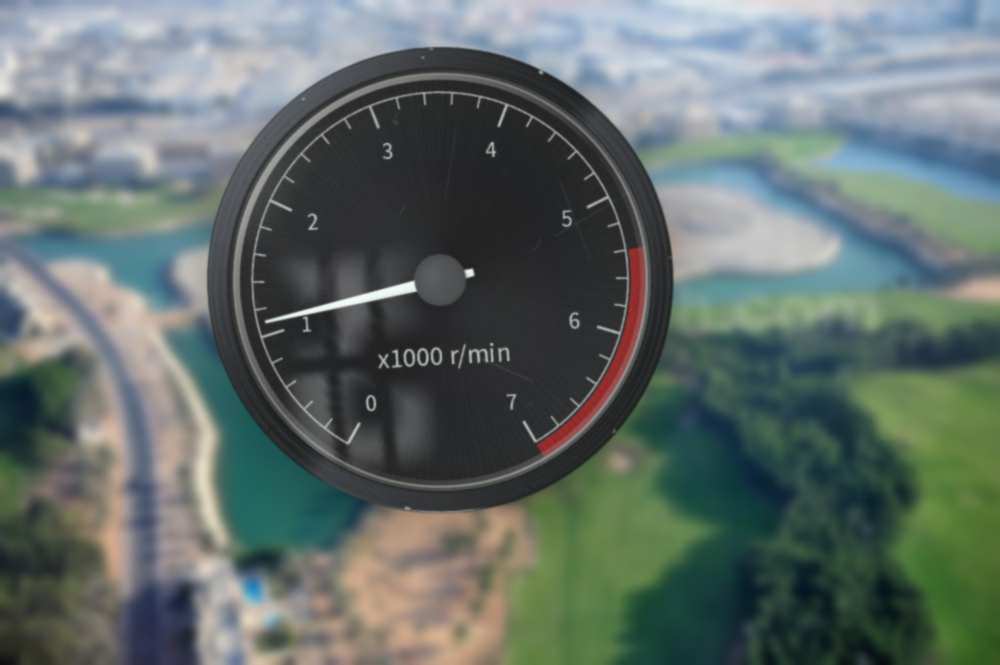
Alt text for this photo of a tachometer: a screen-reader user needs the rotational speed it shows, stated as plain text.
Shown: 1100 rpm
